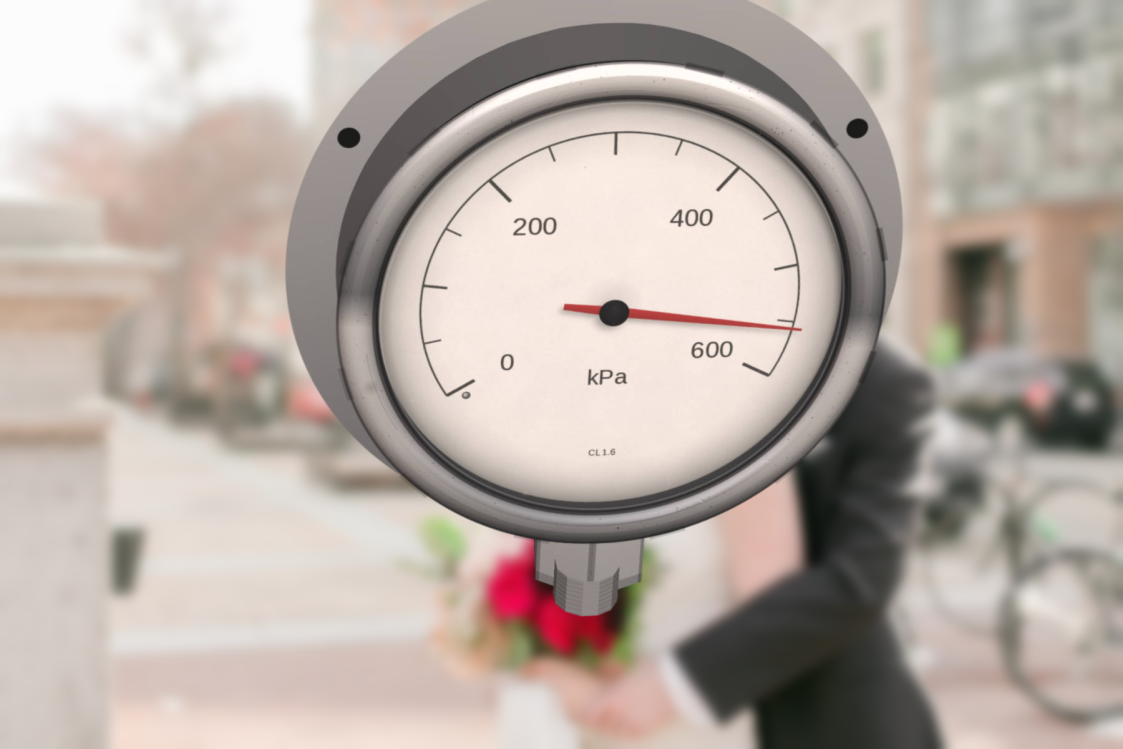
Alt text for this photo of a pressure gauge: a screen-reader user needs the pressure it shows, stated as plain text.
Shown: 550 kPa
